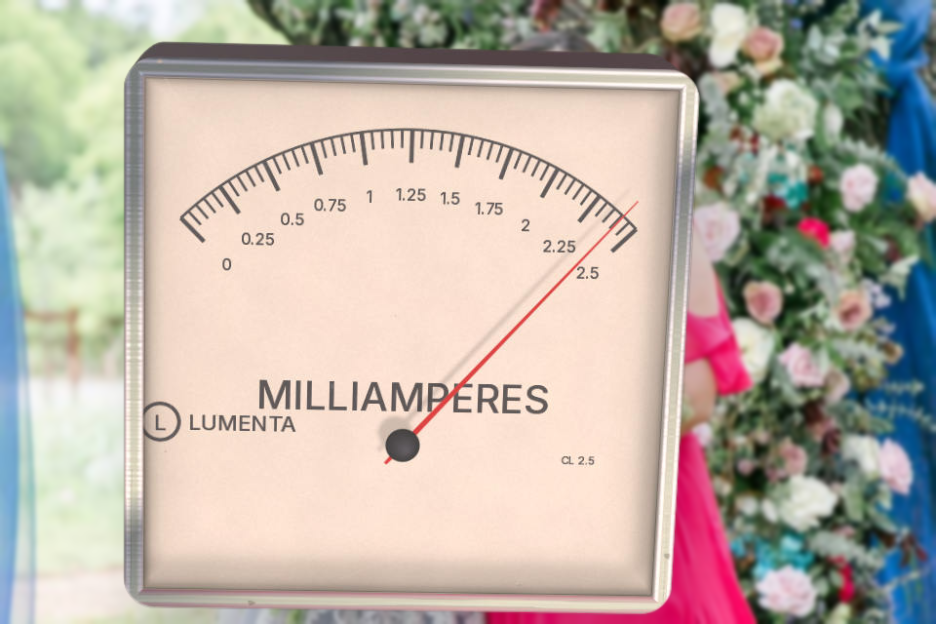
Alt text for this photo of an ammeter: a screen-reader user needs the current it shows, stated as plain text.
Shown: 2.4 mA
